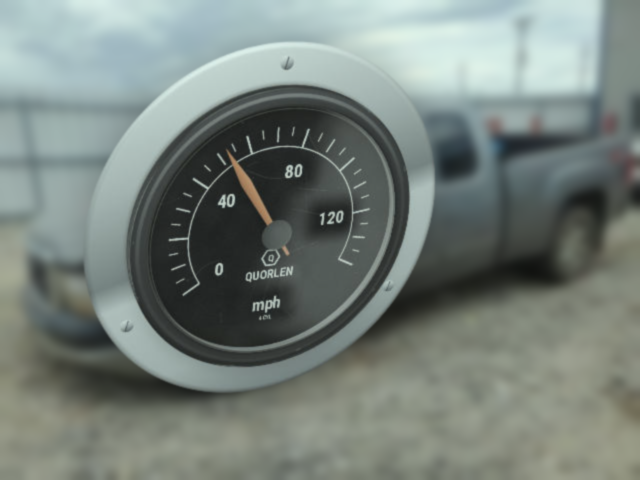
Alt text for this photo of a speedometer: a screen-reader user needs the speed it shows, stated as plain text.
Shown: 52.5 mph
